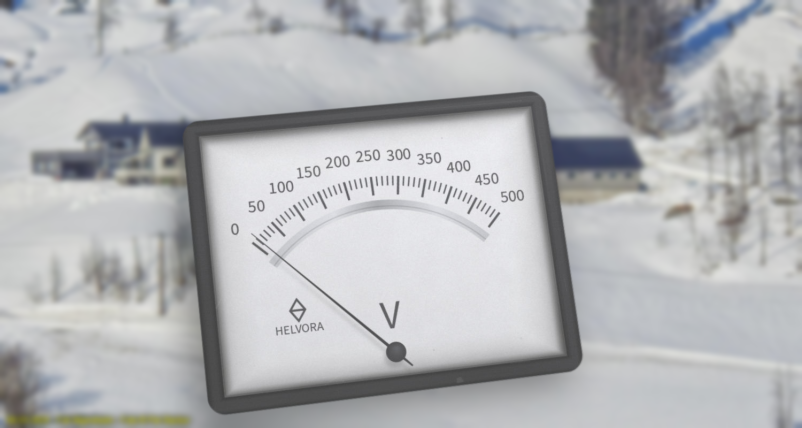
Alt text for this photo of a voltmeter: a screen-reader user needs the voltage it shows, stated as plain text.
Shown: 10 V
